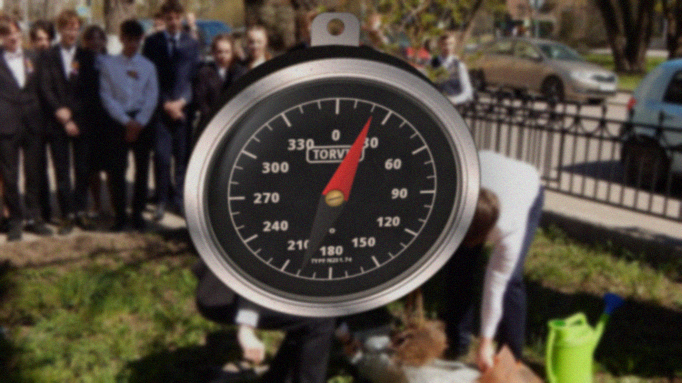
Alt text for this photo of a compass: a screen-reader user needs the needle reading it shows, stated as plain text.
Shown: 20 °
